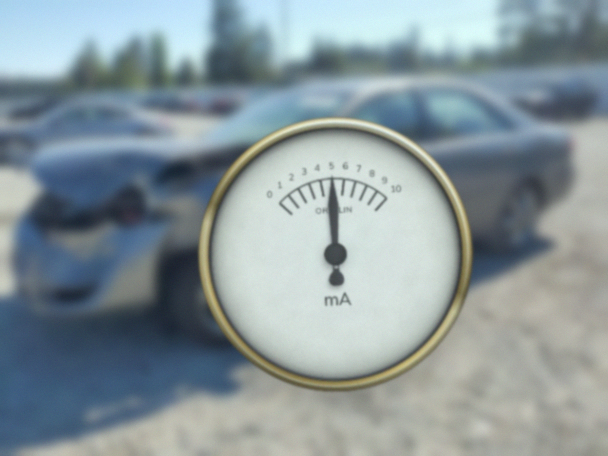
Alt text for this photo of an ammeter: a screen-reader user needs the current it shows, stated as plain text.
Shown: 5 mA
